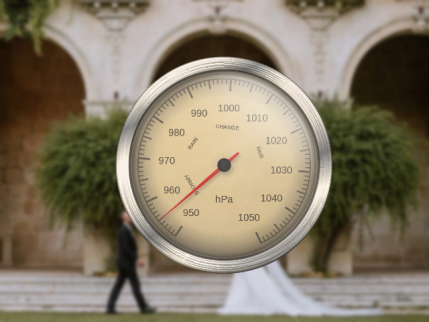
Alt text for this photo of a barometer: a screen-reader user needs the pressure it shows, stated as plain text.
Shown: 955 hPa
